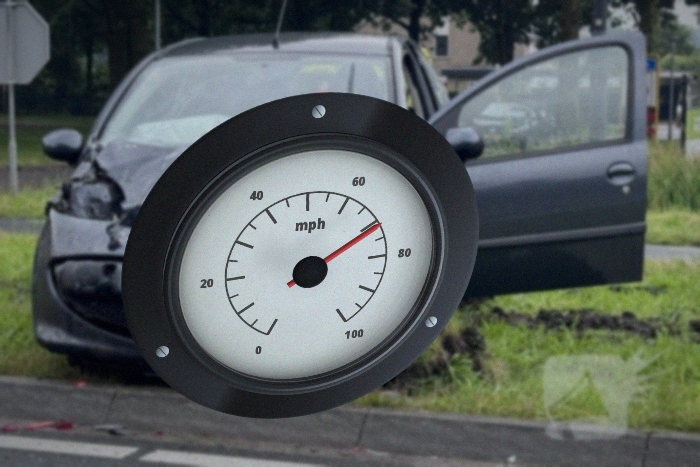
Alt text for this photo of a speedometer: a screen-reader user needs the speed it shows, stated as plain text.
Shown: 70 mph
